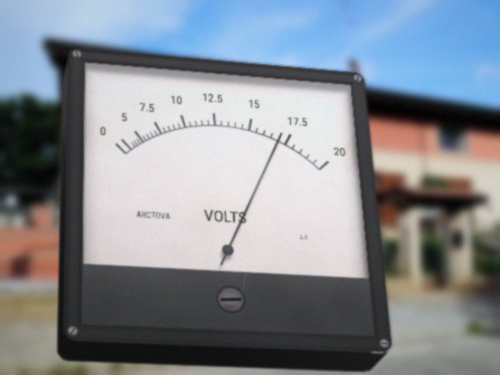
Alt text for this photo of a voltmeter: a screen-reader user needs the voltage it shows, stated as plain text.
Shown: 17 V
